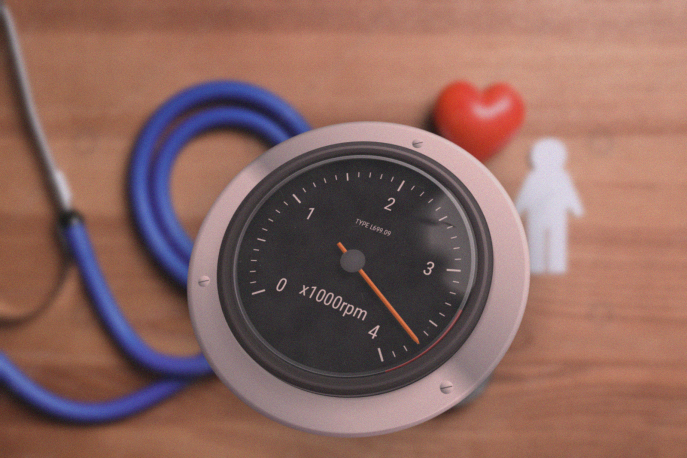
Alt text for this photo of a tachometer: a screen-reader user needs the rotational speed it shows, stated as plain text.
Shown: 3700 rpm
